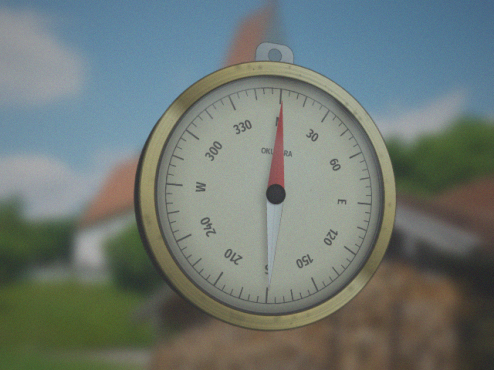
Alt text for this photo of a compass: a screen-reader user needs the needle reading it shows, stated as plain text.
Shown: 0 °
